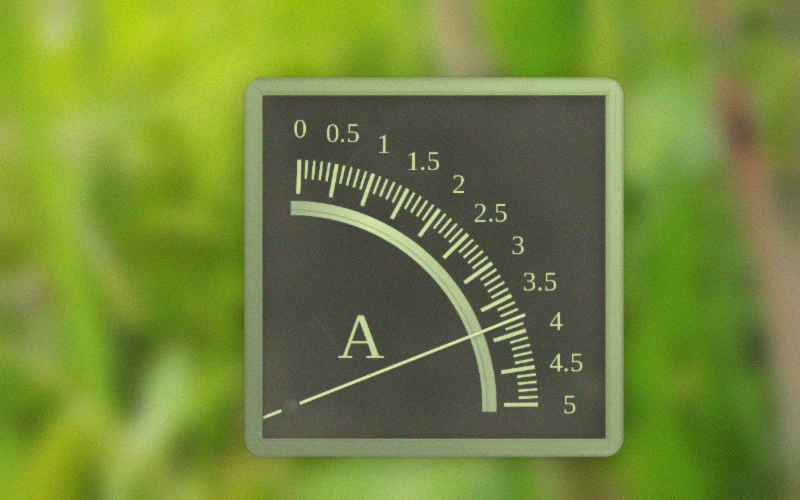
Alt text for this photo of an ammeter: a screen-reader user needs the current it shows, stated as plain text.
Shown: 3.8 A
